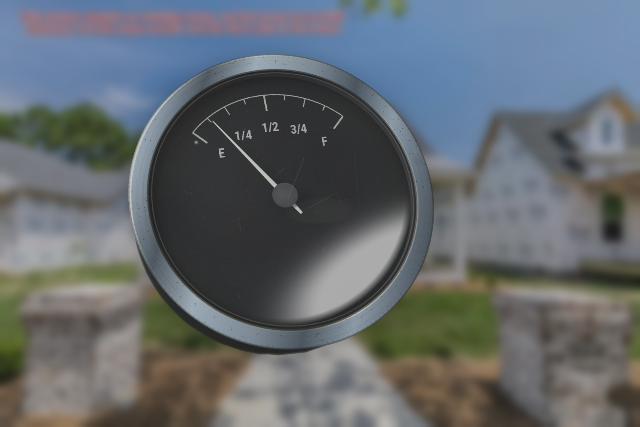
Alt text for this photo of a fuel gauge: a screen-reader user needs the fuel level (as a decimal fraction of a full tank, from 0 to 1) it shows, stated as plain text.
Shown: 0.125
